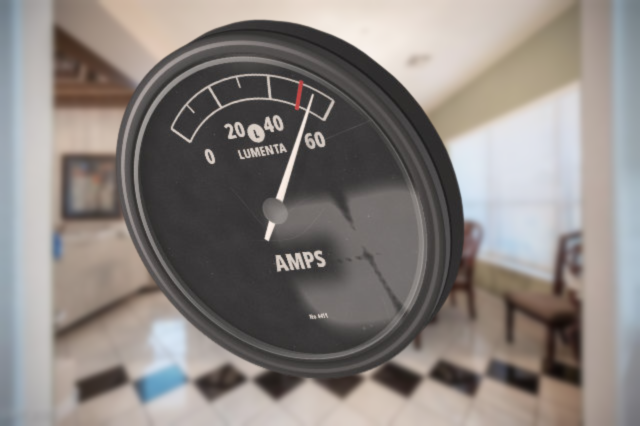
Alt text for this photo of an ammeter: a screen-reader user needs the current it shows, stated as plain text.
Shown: 55 A
